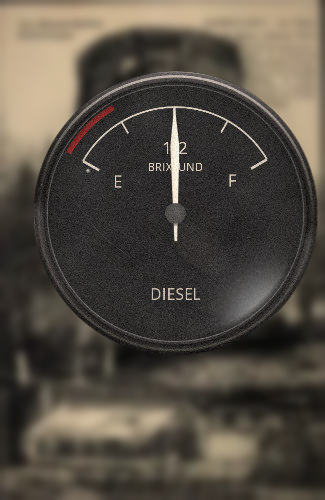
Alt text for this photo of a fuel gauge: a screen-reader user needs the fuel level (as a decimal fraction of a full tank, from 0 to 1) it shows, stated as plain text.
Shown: 0.5
